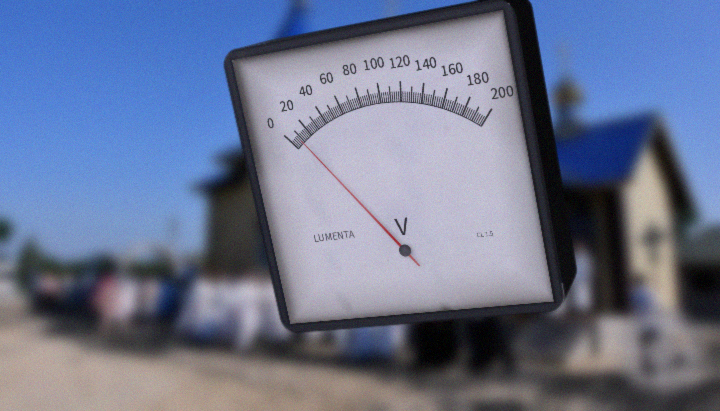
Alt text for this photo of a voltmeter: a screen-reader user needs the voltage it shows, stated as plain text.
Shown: 10 V
